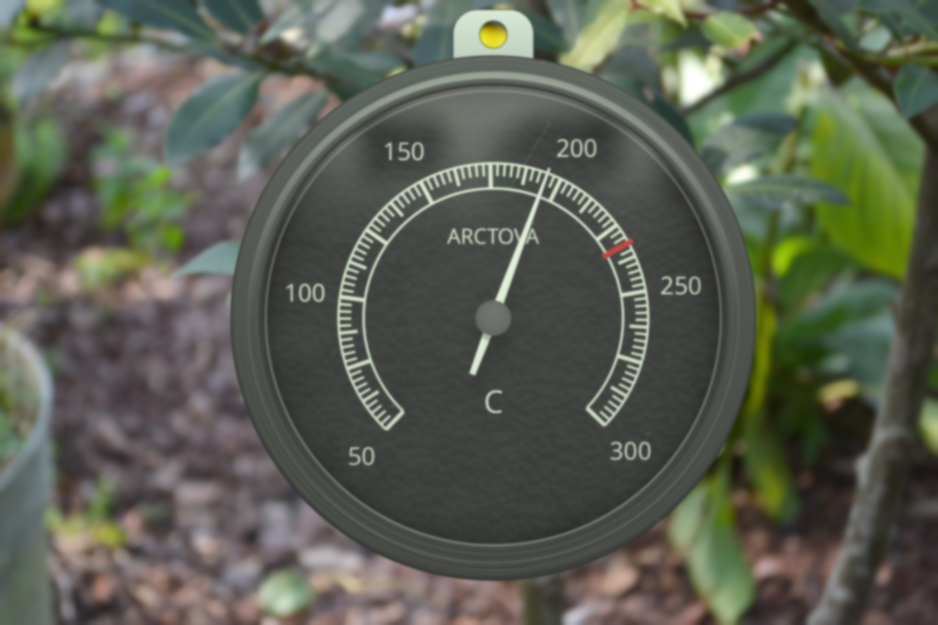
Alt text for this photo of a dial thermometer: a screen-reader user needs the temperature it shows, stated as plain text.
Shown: 195 °C
